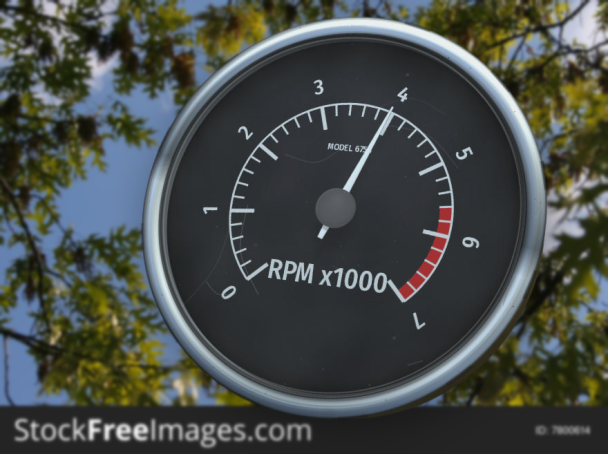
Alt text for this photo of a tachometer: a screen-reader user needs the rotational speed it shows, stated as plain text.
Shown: 4000 rpm
